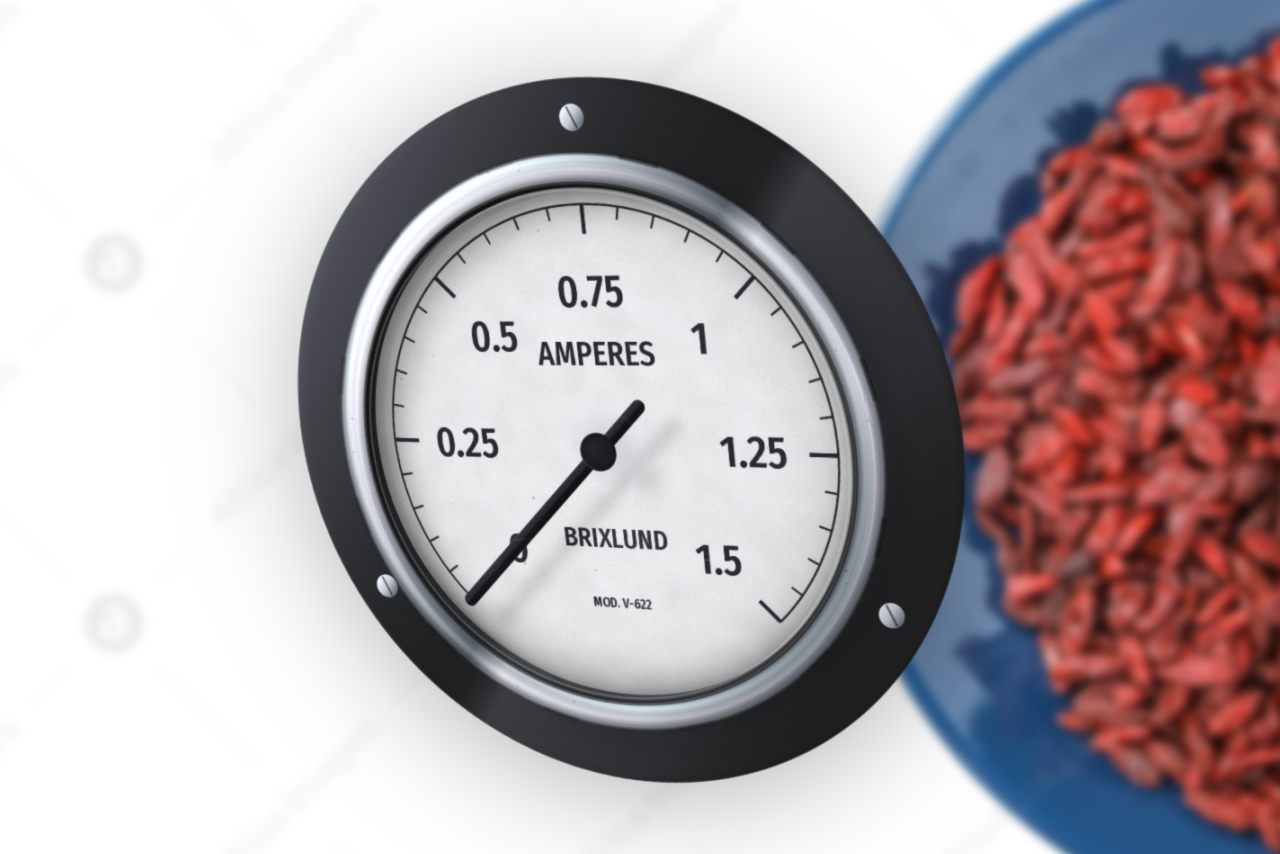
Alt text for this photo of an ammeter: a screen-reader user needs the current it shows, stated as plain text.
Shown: 0 A
